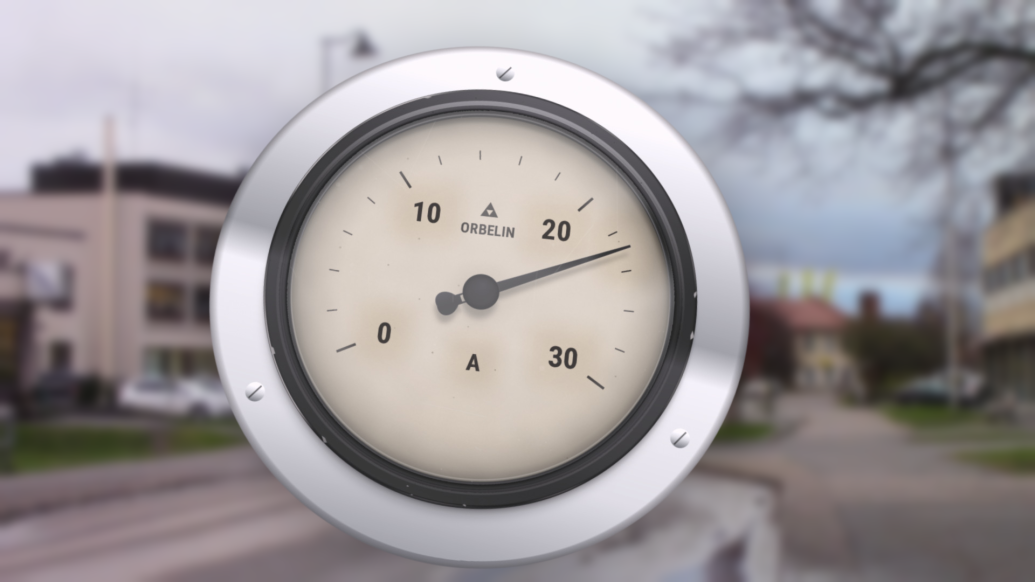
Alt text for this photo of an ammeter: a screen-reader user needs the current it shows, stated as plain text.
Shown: 23 A
